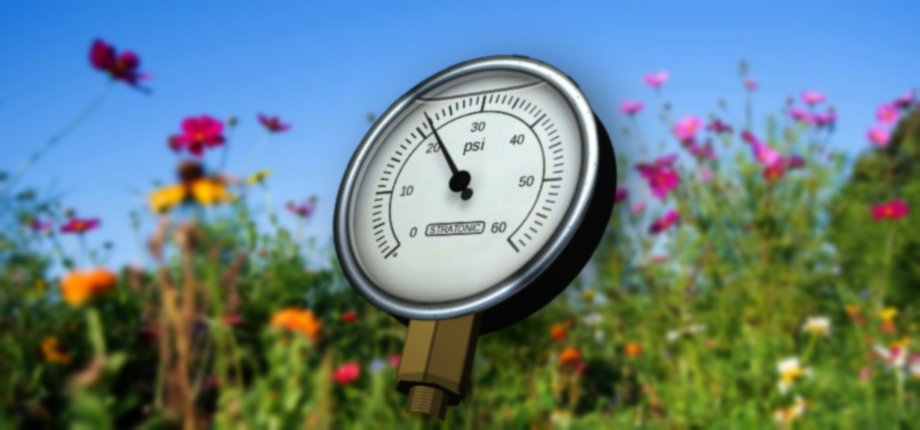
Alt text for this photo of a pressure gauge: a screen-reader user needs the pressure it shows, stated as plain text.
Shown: 22 psi
